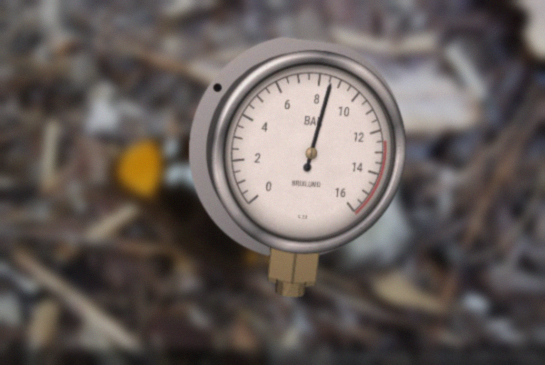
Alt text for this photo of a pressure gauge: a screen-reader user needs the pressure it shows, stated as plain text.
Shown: 8.5 bar
